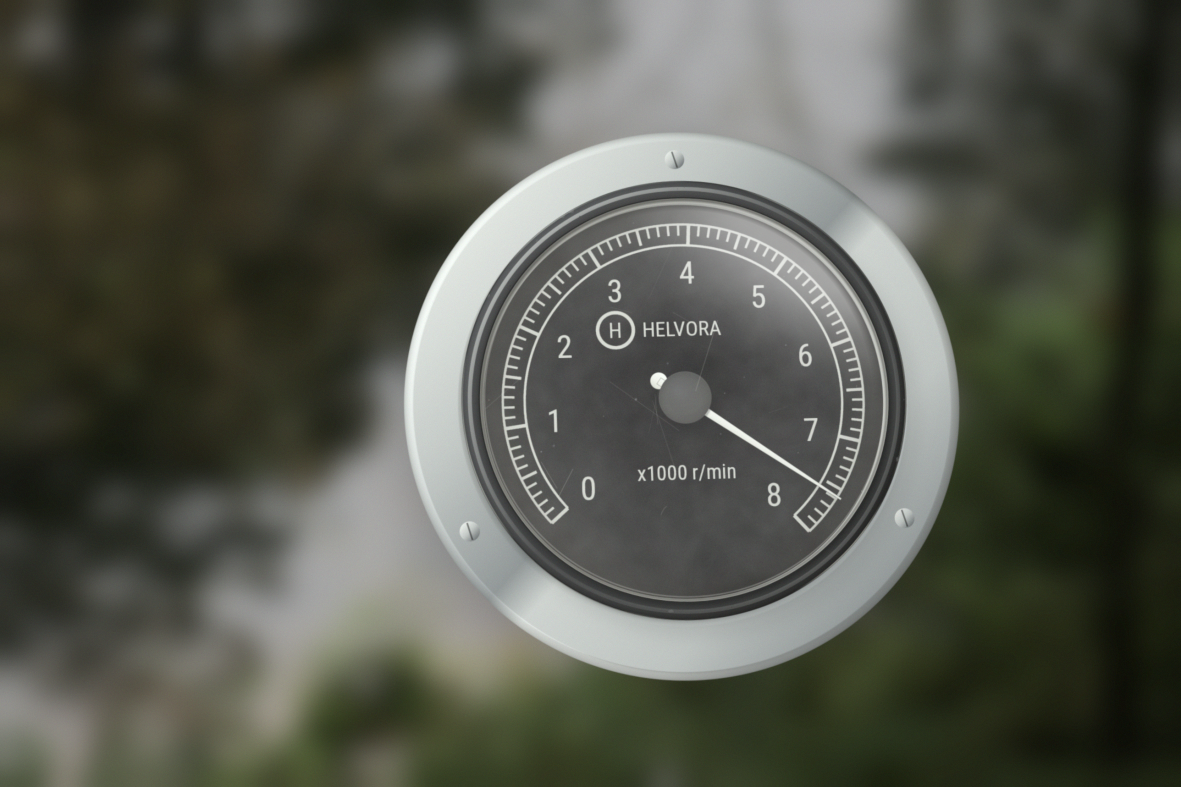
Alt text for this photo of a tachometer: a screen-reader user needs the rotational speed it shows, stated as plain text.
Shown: 7600 rpm
